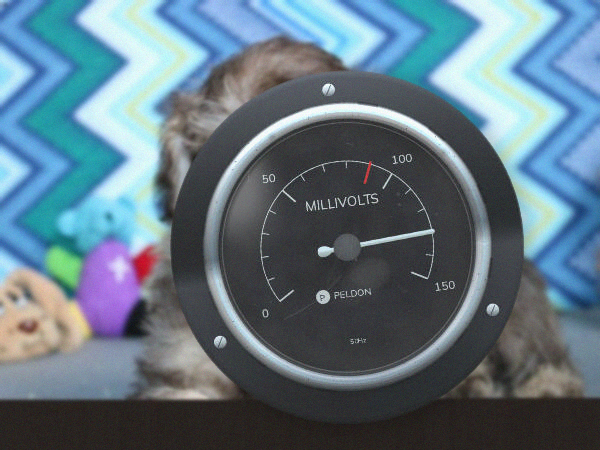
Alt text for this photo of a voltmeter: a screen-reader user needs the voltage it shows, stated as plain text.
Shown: 130 mV
